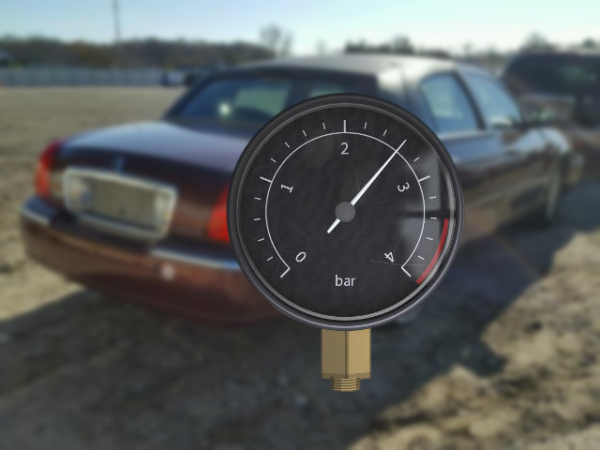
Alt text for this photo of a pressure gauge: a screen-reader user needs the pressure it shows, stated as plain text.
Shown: 2.6 bar
